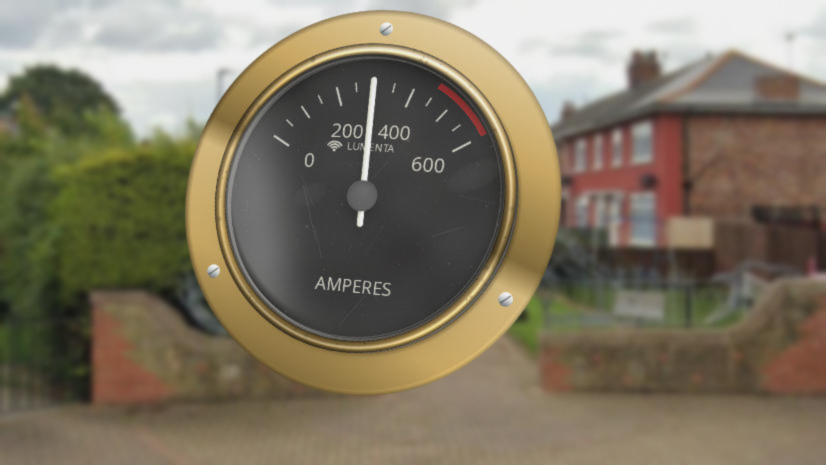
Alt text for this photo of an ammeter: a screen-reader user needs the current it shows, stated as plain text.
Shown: 300 A
